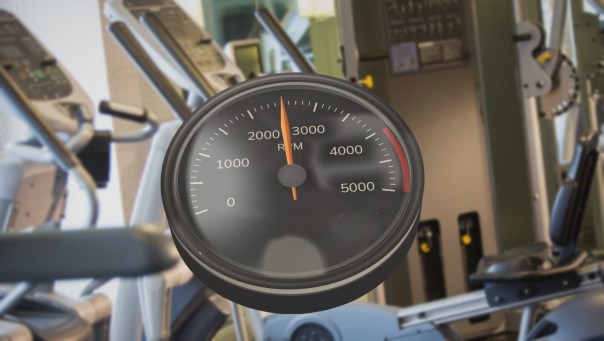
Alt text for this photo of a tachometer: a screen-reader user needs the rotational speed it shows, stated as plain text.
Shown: 2500 rpm
